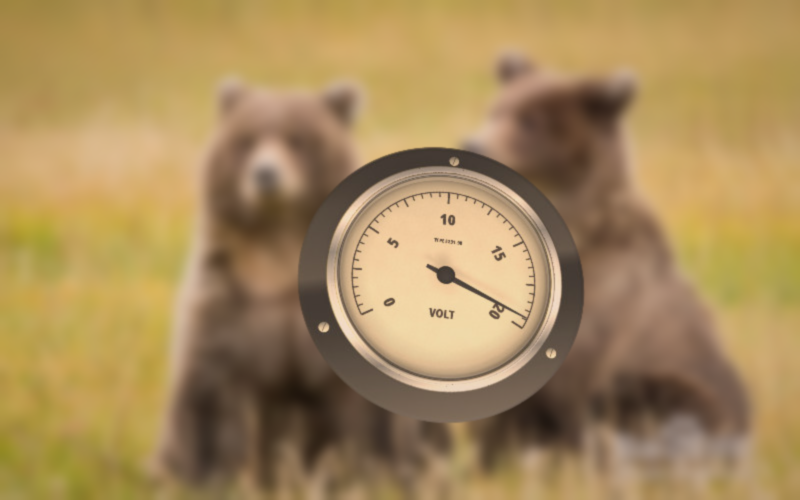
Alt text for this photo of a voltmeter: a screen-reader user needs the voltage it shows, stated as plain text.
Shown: 19.5 V
